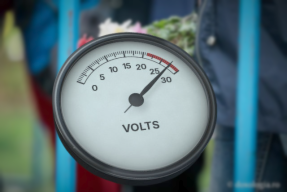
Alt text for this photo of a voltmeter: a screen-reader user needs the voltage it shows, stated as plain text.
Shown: 27.5 V
